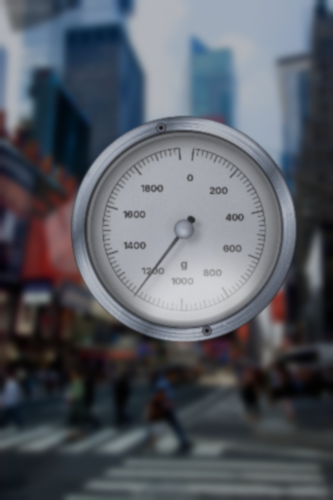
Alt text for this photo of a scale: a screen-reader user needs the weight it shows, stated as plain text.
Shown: 1200 g
